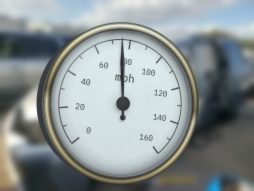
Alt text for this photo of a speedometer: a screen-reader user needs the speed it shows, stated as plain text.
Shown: 75 mph
